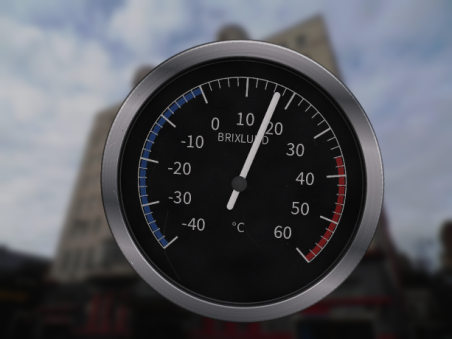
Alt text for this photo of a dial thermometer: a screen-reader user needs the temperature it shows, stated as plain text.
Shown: 17 °C
